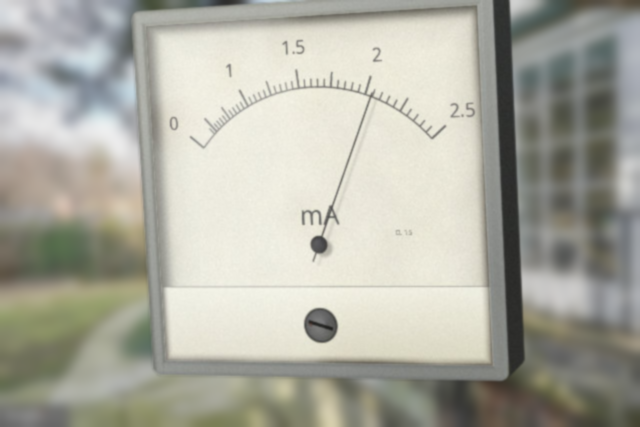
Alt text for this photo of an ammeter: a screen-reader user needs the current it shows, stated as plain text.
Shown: 2.05 mA
